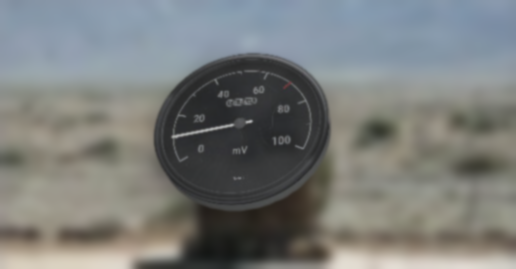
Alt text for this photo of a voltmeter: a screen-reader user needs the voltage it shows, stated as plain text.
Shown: 10 mV
